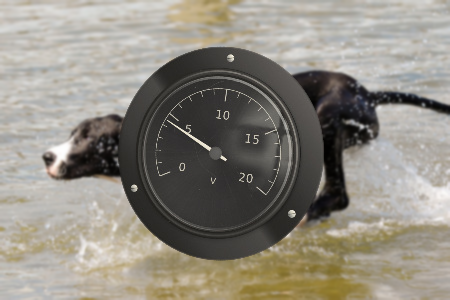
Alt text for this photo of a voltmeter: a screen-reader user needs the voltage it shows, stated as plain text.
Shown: 4.5 V
